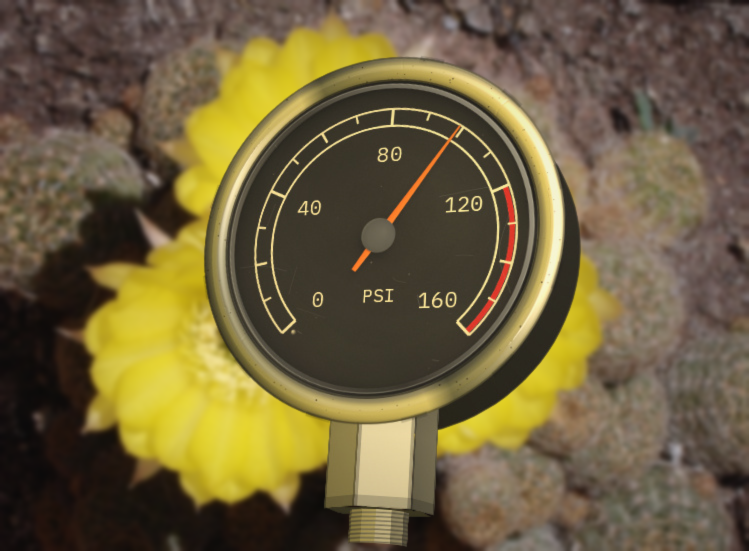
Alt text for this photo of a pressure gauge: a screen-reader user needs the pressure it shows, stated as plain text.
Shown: 100 psi
